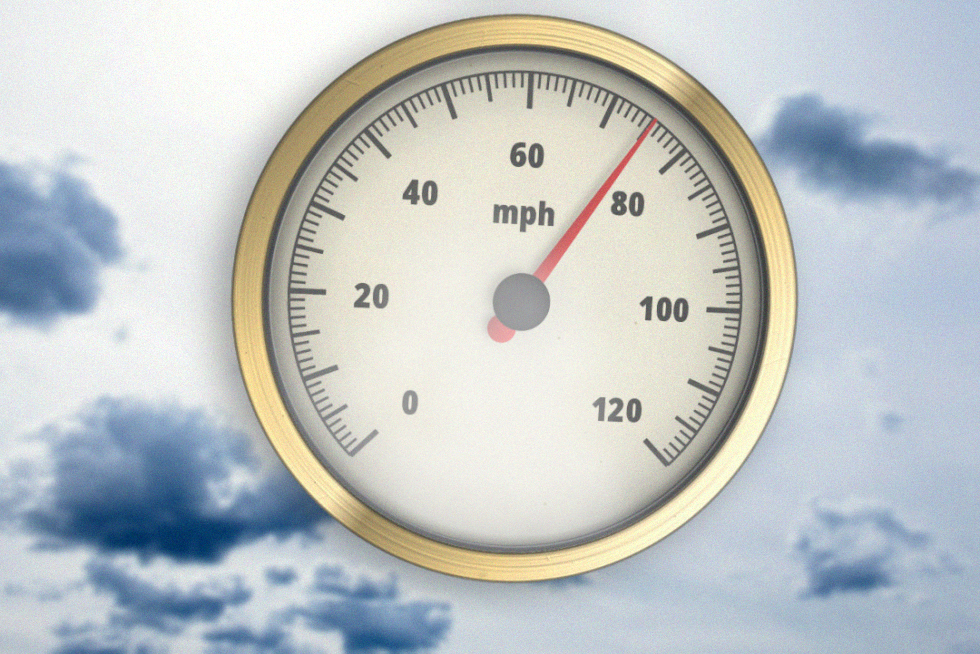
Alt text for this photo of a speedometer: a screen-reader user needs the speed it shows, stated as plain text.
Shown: 75 mph
